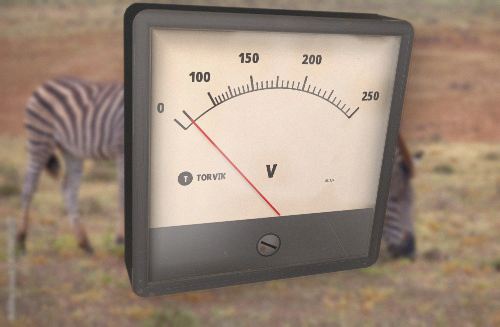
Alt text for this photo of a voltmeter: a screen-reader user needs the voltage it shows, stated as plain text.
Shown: 50 V
